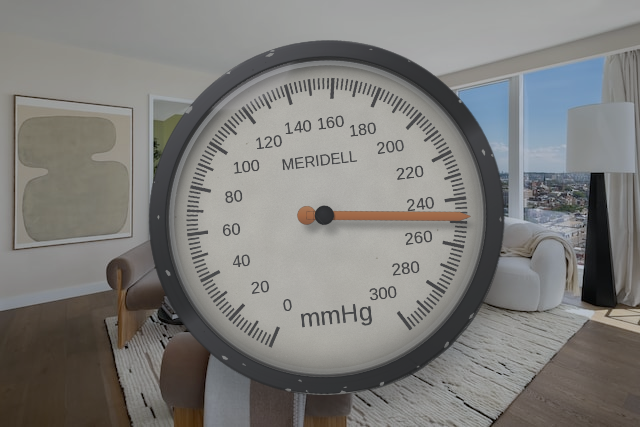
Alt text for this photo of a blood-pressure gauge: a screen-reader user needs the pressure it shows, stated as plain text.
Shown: 248 mmHg
